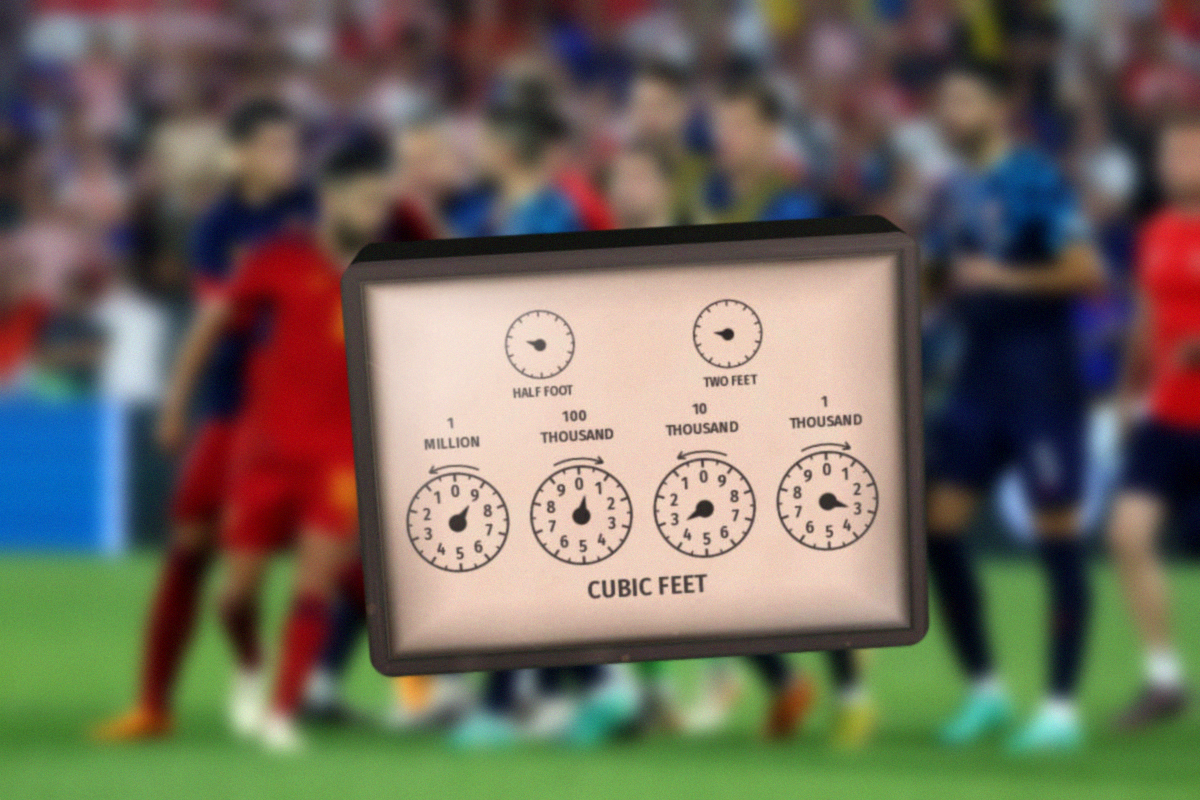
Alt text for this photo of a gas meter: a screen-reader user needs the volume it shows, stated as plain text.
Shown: 903300 ft³
